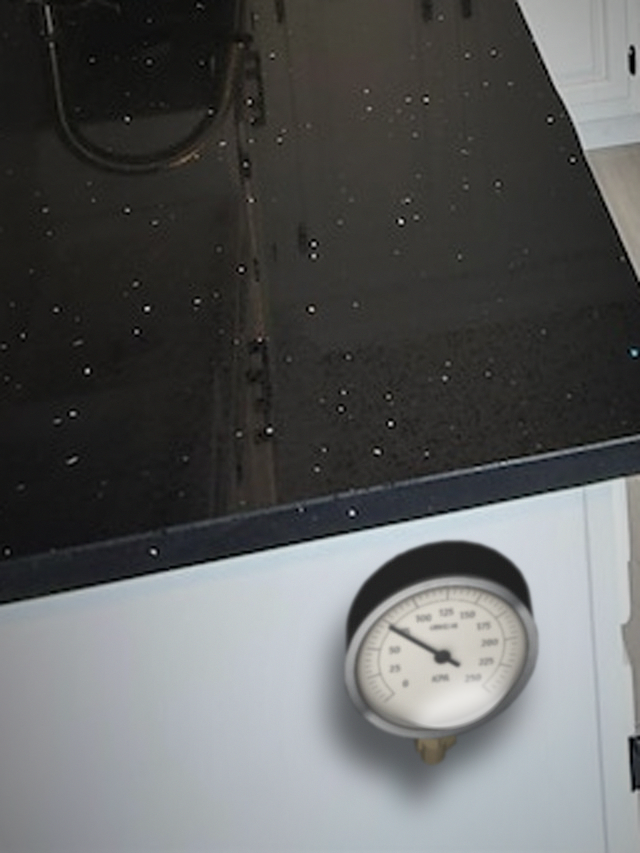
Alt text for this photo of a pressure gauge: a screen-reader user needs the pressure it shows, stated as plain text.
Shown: 75 kPa
